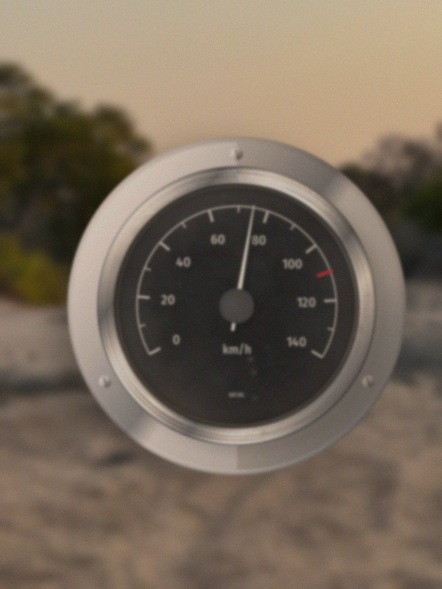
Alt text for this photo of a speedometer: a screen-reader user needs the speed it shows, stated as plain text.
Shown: 75 km/h
